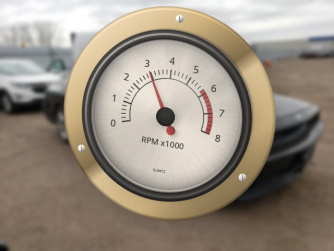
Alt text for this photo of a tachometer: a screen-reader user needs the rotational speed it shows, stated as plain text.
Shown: 3000 rpm
